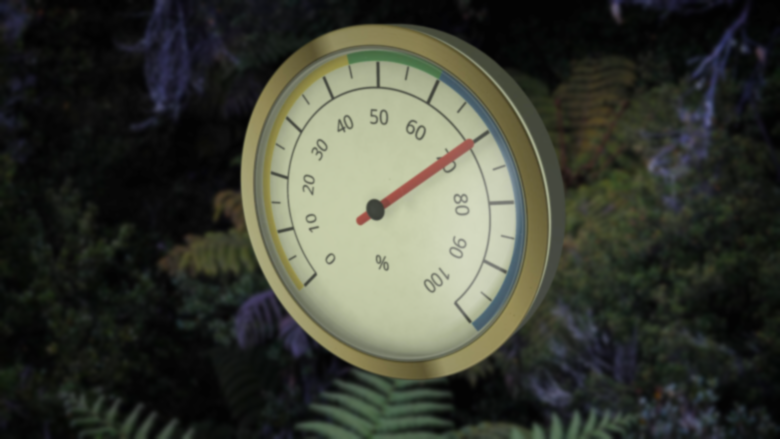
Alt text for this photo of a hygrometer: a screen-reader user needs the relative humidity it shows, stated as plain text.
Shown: 70 %
